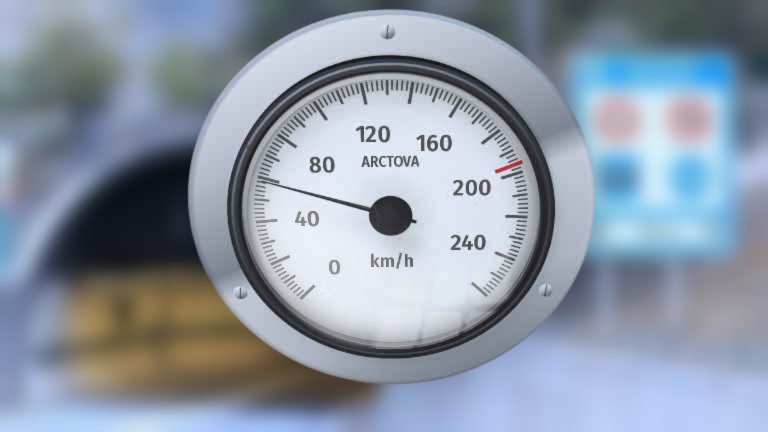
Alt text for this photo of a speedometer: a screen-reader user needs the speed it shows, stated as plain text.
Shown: 60 km/h
